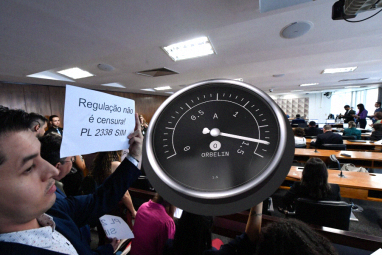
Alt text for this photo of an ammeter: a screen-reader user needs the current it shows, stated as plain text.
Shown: 1.4 A
